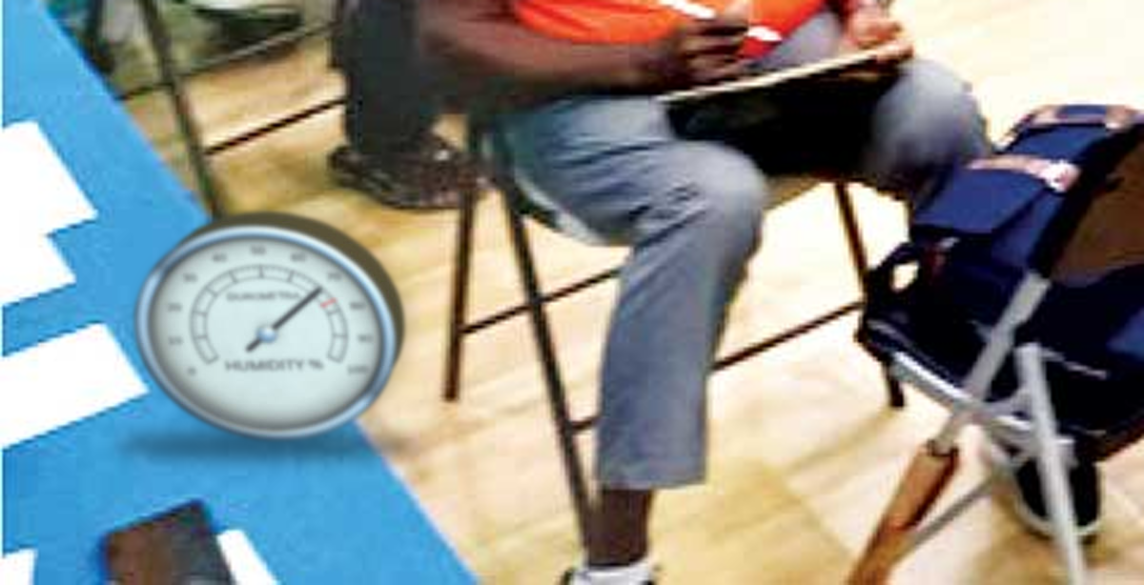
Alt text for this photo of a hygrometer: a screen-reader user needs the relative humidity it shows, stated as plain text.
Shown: 70 %
